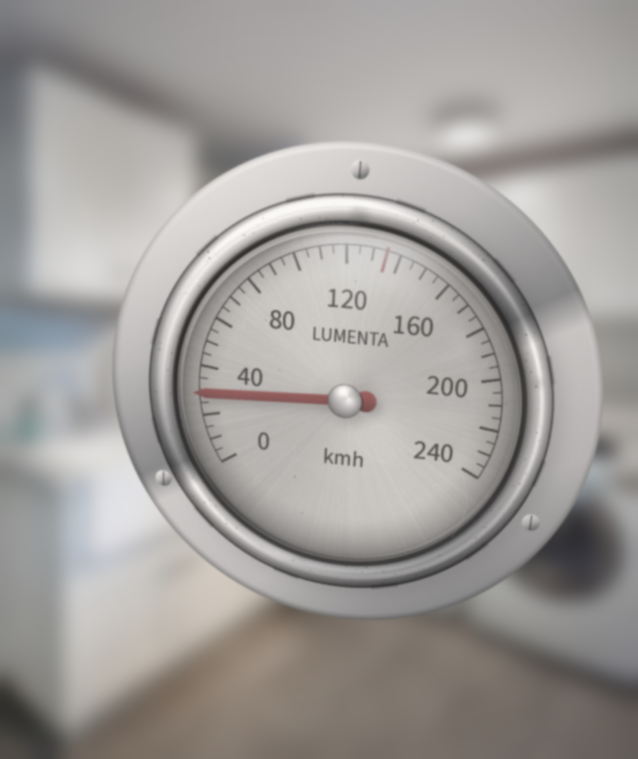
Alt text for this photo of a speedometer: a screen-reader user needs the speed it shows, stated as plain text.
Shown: 30 km/h
